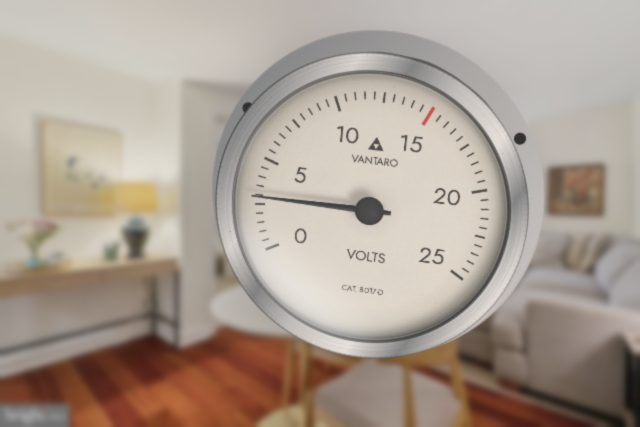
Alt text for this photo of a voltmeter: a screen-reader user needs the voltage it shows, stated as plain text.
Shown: 3 V
